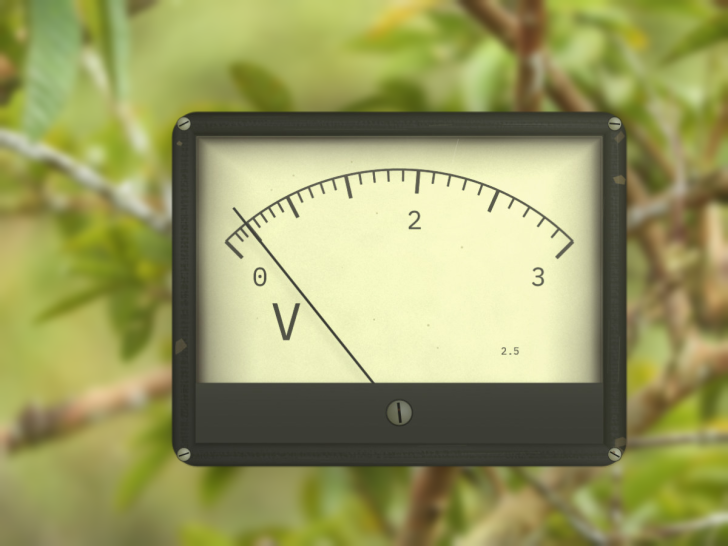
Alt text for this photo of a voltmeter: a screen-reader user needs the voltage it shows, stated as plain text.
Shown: 0.5 V
